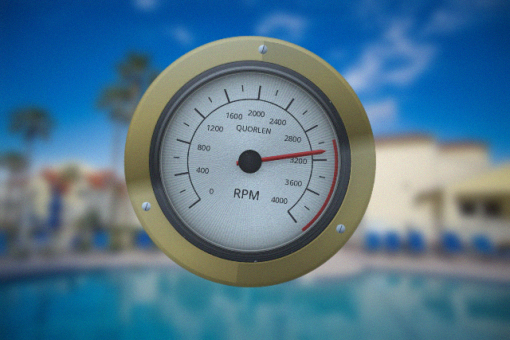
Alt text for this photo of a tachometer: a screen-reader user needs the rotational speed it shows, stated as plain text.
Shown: 3100 rpm
